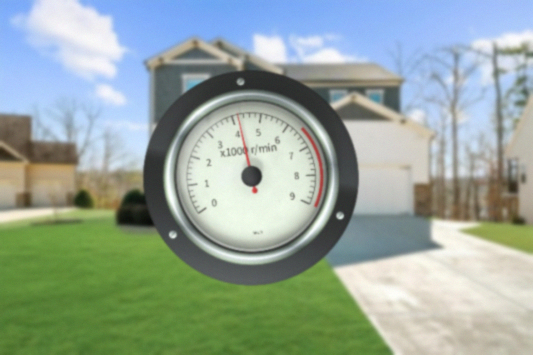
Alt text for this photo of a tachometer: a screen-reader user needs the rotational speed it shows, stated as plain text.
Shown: 4200 rpm
